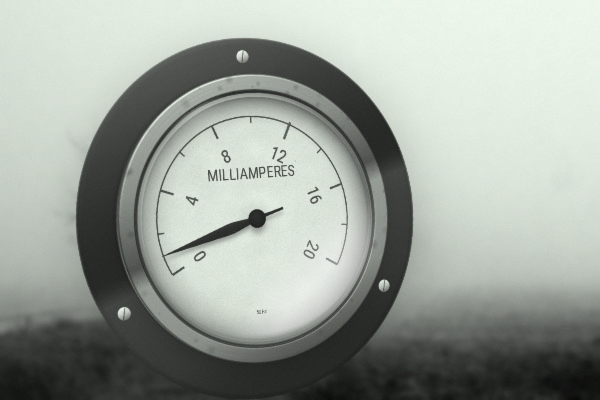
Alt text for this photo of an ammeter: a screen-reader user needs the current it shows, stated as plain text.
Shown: 1 mA
